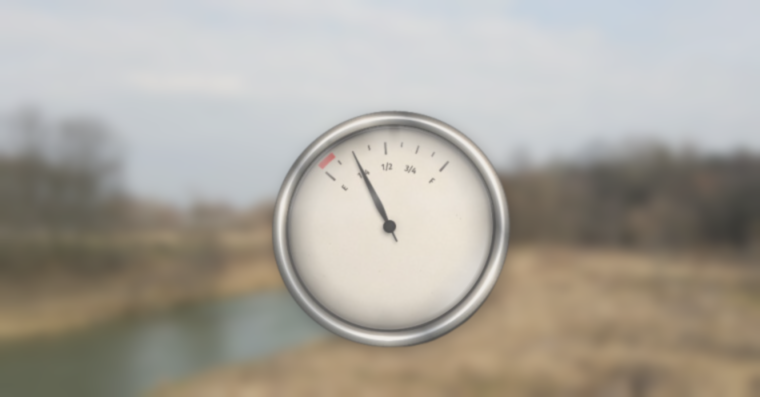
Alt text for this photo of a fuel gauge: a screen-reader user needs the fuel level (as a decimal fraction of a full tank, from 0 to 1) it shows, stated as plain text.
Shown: 0.25
